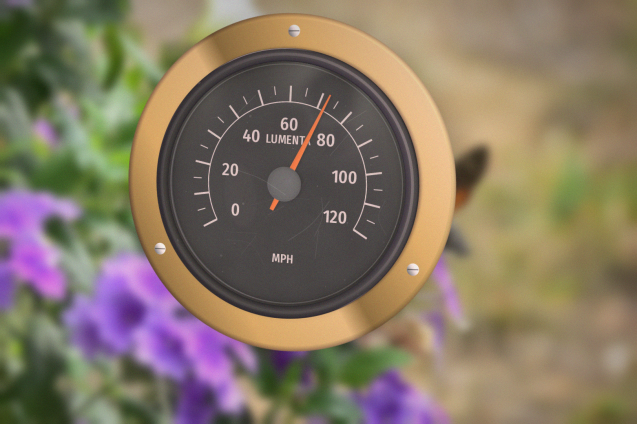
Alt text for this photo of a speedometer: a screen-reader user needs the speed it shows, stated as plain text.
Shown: 72.5 mph
